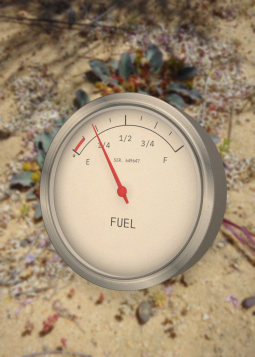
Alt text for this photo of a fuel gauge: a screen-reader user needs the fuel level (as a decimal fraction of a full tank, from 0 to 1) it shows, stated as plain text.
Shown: 0.25
